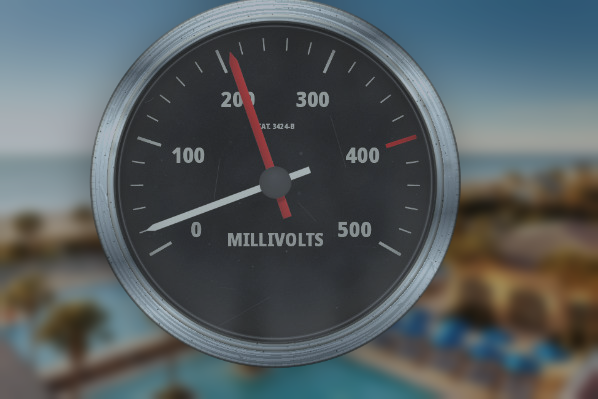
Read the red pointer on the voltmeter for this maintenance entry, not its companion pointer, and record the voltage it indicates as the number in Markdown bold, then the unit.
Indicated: **210** mV
